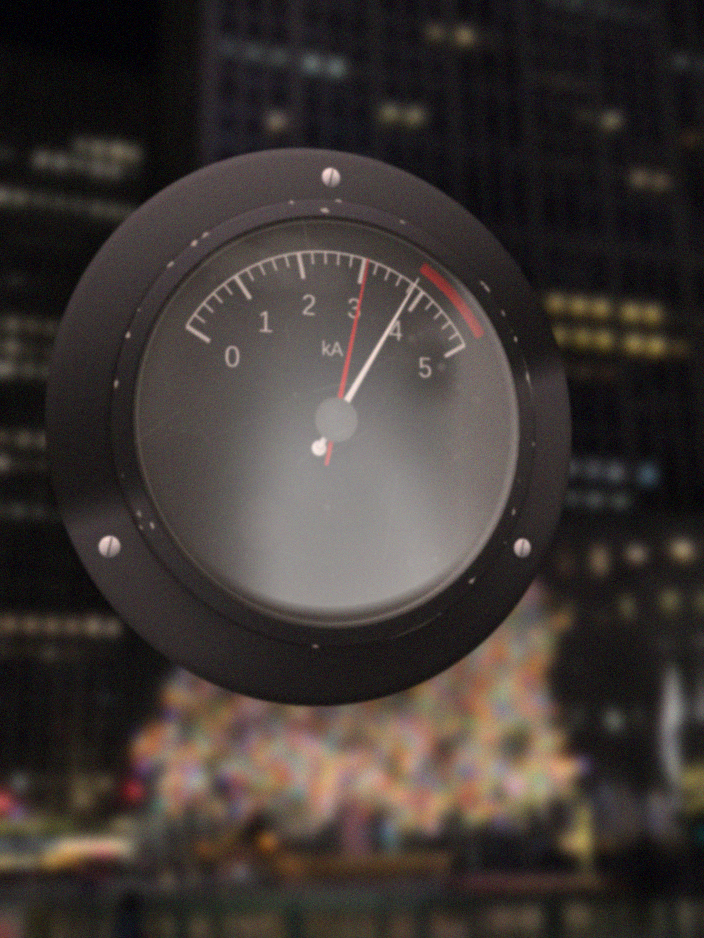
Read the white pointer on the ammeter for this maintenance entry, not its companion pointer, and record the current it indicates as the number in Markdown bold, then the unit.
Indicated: **3.8** kA
